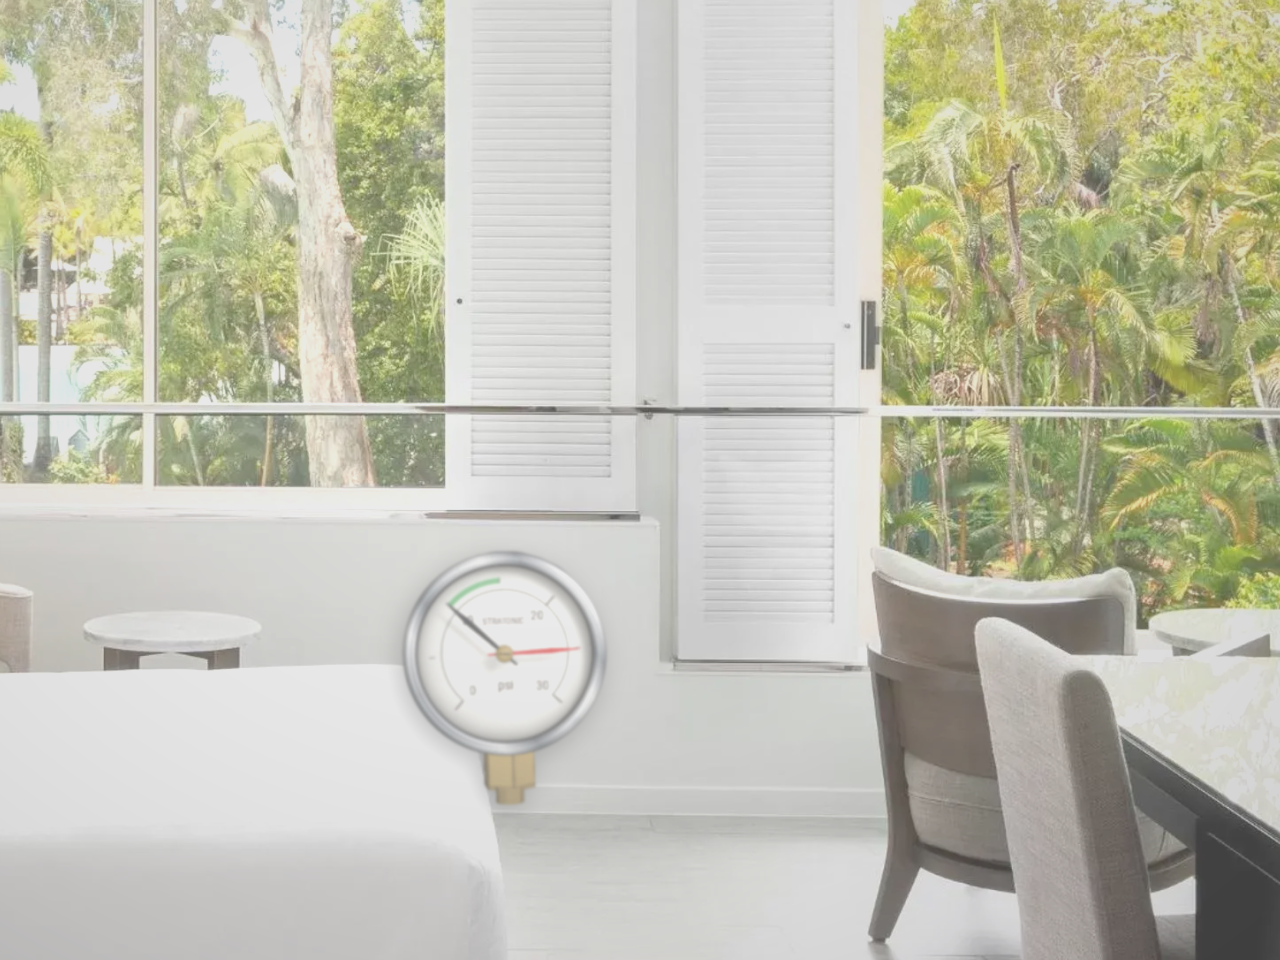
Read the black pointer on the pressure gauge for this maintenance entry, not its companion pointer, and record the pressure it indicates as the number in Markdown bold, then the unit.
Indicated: **10** psi
